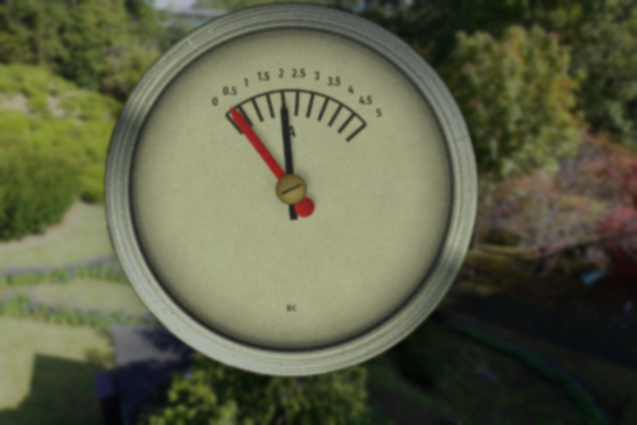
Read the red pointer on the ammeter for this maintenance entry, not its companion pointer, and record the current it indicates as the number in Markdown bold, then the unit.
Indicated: **0.25** A
